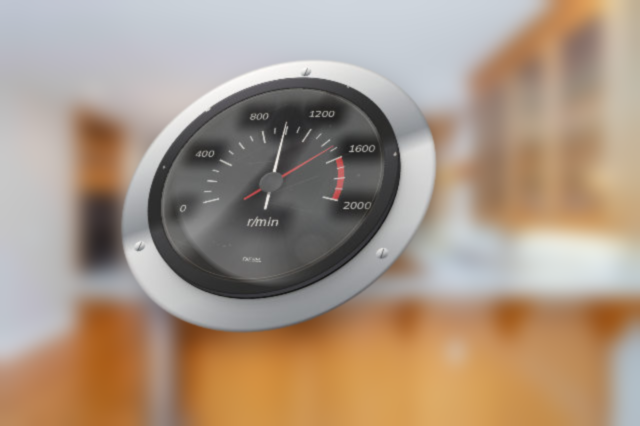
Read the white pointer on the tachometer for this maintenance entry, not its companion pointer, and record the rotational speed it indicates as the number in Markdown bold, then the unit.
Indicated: **1000** rpm
